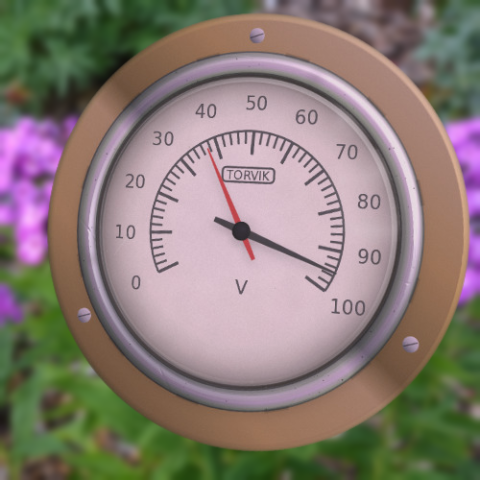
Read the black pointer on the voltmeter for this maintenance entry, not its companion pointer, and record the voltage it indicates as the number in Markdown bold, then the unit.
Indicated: **95** V
